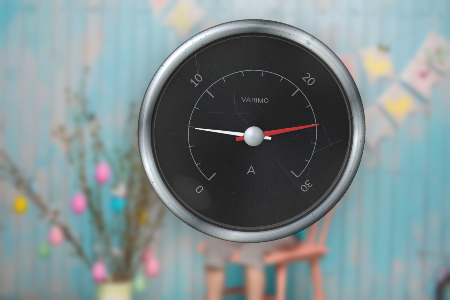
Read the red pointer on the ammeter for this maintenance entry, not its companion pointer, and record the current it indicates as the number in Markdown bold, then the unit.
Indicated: **24** A
